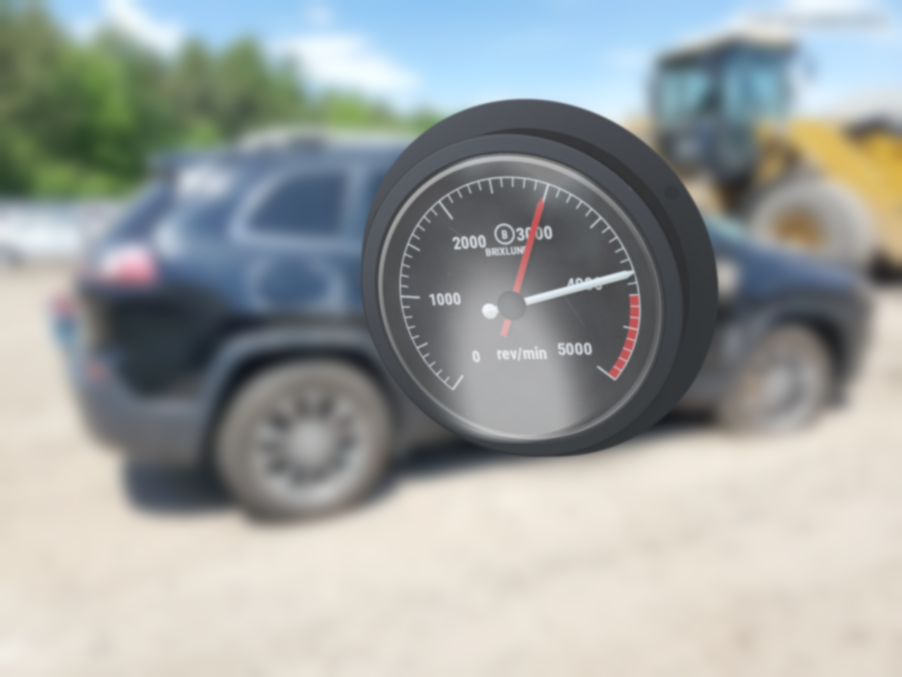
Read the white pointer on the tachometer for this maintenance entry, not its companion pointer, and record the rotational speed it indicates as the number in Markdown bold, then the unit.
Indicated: **4000** rpm
